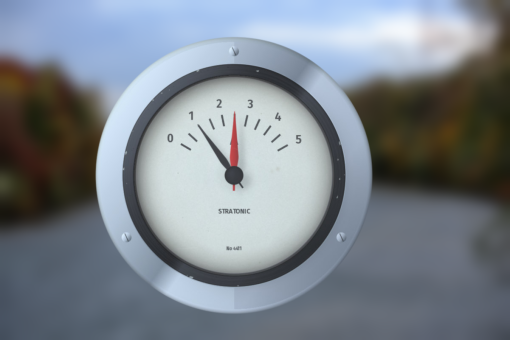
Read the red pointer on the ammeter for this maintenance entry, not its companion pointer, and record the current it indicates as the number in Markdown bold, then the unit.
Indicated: **2.5** A
